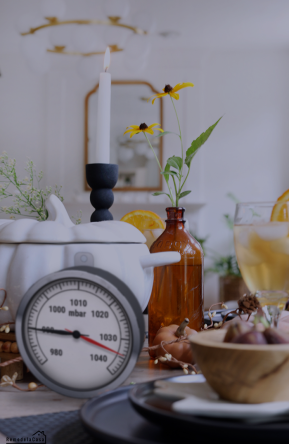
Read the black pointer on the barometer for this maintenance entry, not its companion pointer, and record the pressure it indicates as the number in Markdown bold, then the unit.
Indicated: **990** mbar
